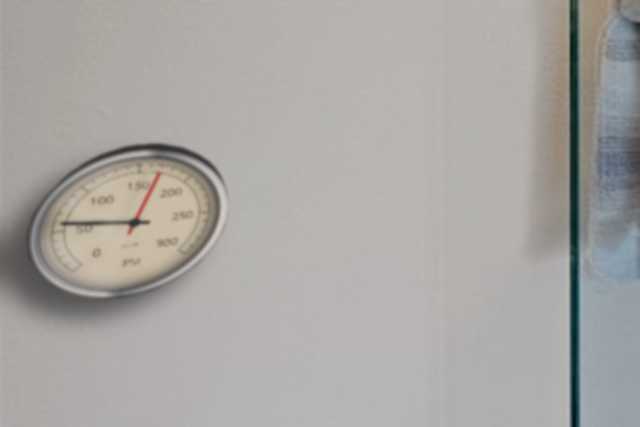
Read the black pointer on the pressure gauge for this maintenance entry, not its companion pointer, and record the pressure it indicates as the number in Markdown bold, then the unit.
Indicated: **60** psi
